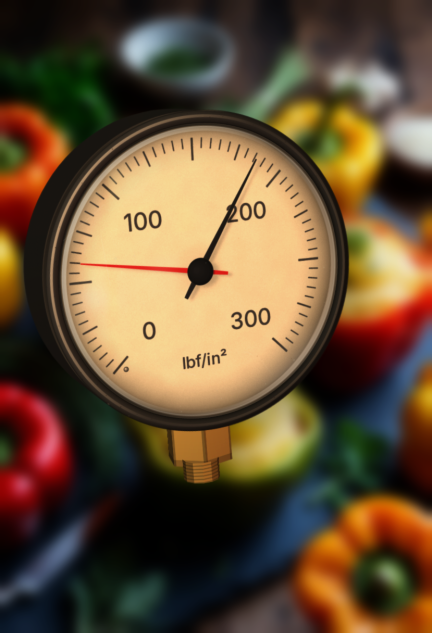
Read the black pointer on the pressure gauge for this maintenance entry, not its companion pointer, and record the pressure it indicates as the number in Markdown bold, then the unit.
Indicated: **185** psi
